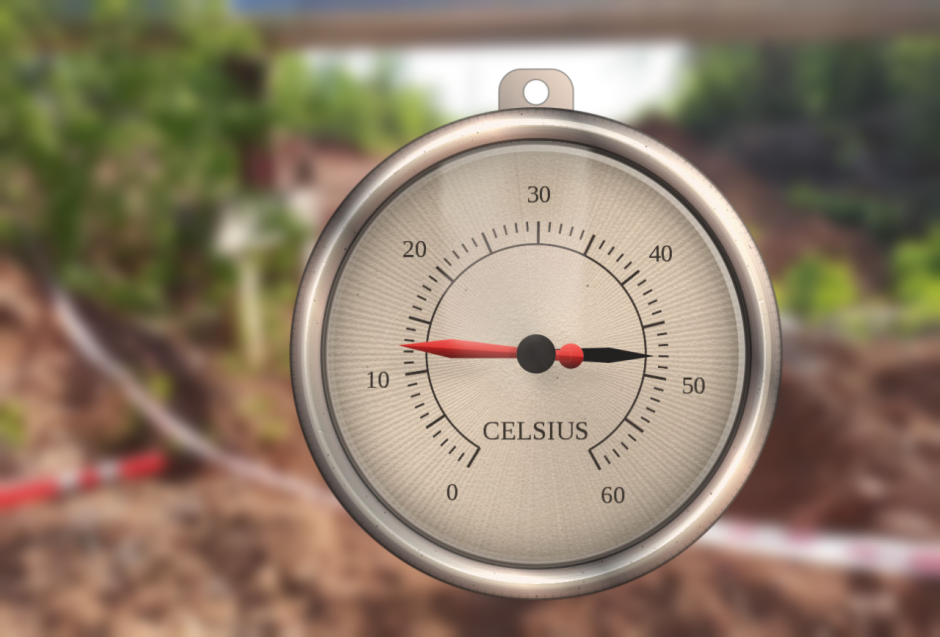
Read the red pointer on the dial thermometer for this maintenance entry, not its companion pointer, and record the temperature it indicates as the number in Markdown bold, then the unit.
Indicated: **12.5** °C
